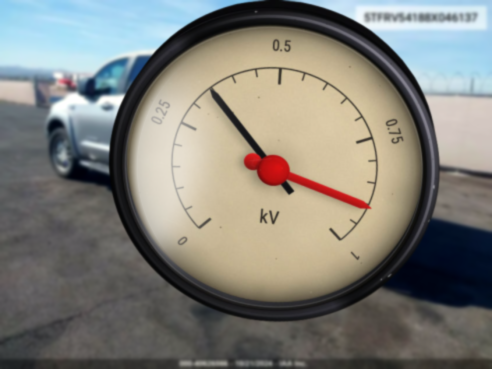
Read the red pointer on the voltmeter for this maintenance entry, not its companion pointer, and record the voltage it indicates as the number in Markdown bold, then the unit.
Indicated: **0.9** kV
